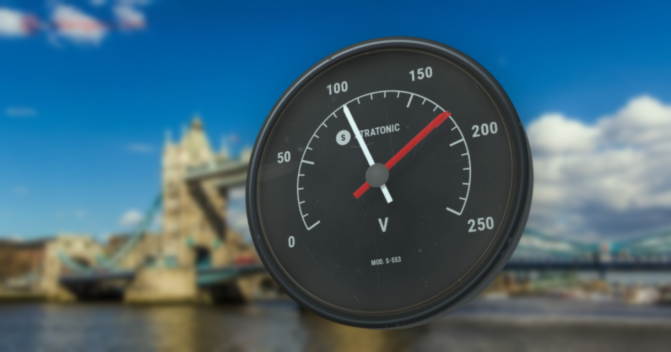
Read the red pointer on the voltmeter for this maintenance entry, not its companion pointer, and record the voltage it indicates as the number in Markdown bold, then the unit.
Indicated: **180** V
